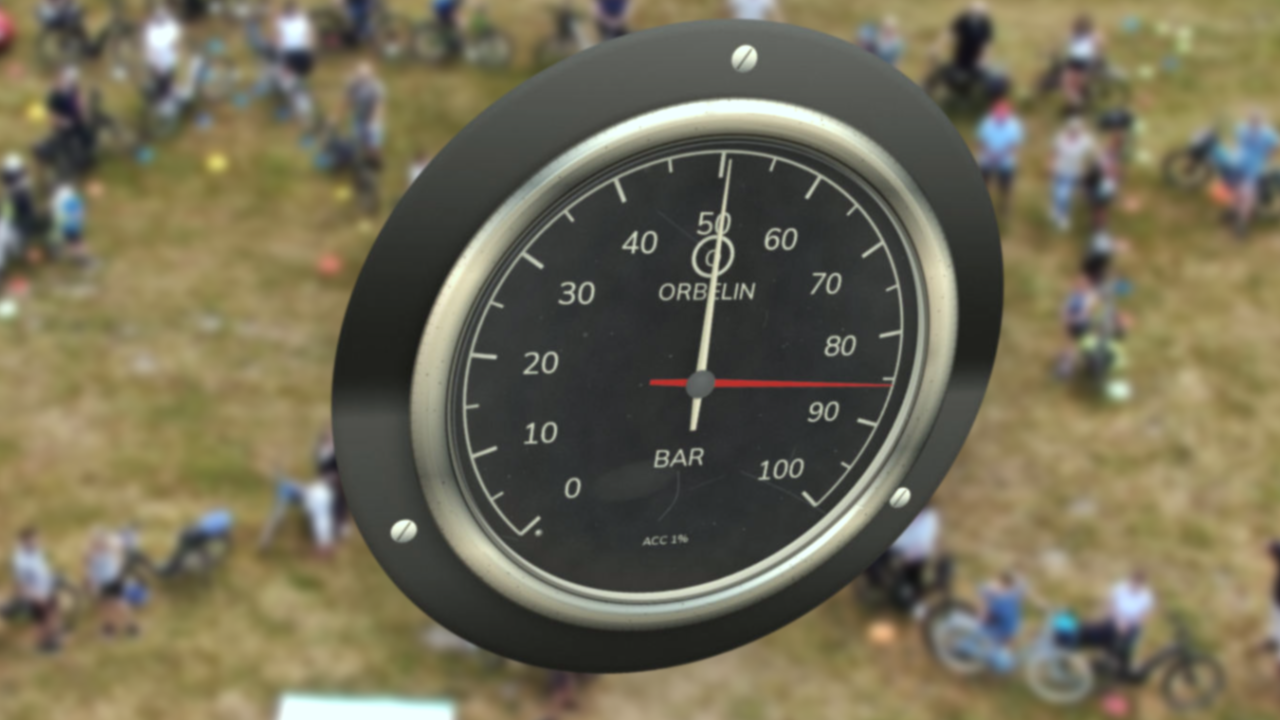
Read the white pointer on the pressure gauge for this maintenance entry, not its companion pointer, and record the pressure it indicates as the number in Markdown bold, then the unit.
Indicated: **50** bar
